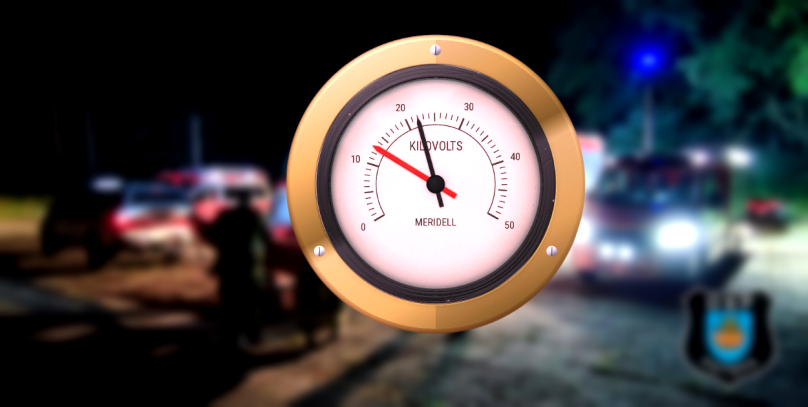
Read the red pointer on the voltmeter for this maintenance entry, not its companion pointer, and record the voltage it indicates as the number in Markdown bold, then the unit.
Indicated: **13** kV
